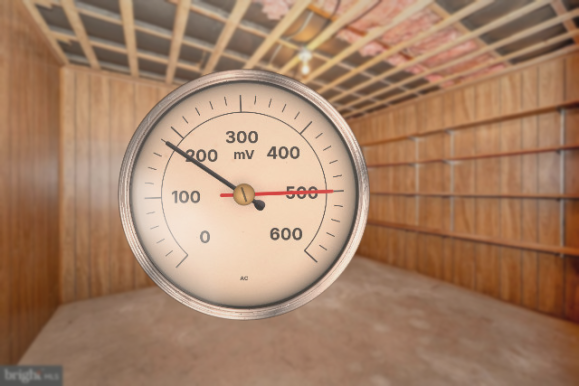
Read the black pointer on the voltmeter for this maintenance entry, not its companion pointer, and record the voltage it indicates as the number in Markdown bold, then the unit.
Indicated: **180** mV
